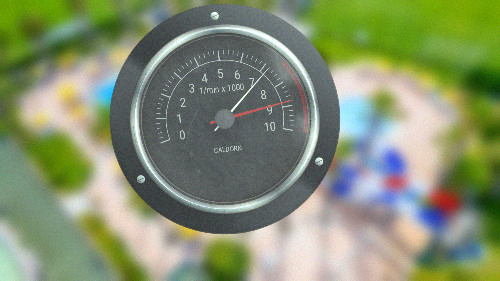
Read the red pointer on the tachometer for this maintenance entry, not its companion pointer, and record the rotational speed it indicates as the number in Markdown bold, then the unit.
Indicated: **8800** rpm
